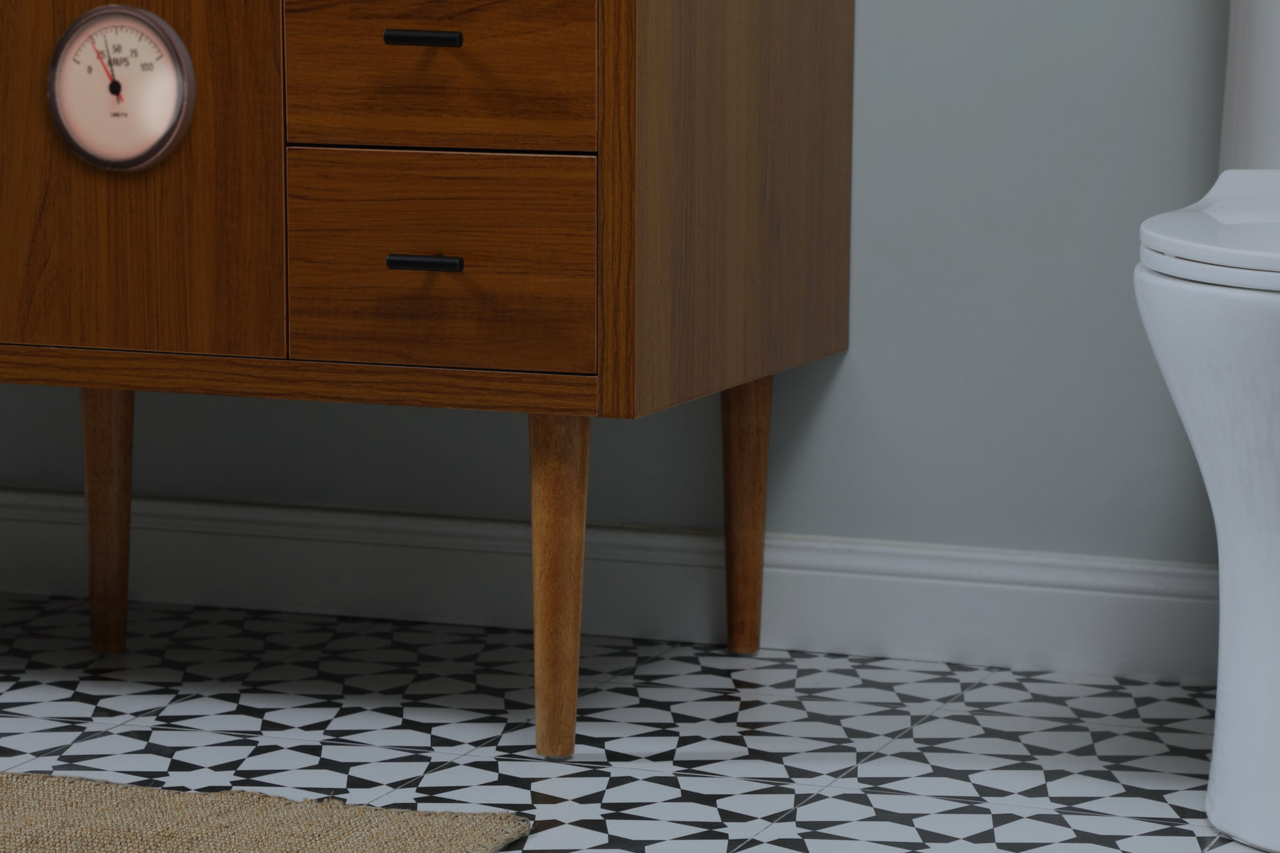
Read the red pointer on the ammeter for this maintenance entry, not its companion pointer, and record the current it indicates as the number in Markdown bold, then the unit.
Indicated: **25** A
